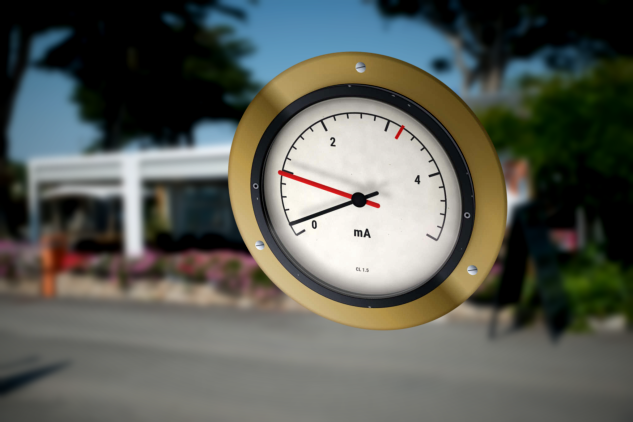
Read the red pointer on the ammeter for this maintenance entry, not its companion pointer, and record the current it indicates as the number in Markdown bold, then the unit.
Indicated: **1** mA
